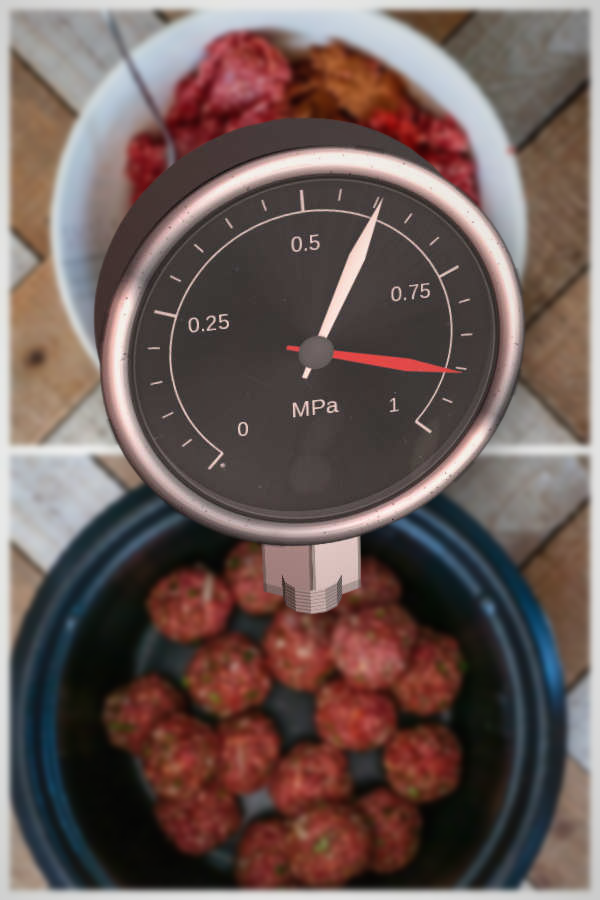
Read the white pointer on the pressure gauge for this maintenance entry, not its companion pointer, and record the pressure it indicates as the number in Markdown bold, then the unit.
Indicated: **0.6** MPa
